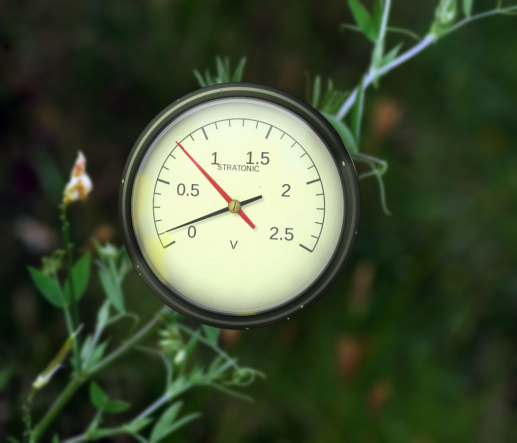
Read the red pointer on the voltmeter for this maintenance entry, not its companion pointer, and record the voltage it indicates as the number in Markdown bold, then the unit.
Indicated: **0.8** V
